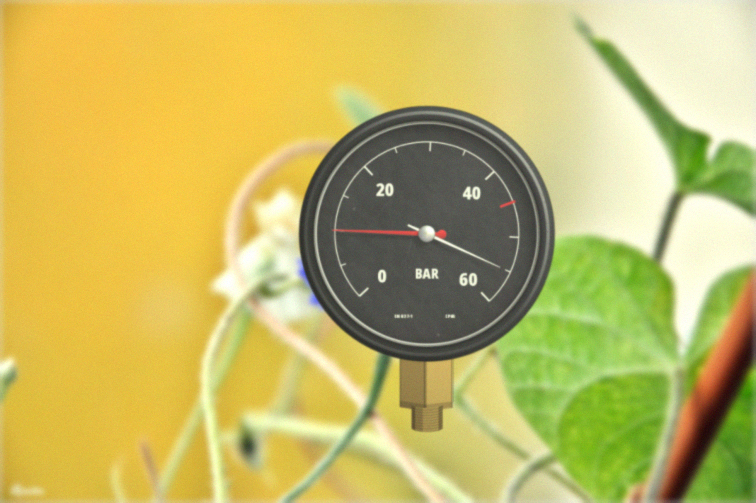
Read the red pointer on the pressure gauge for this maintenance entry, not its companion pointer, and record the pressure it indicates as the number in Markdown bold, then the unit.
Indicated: **10** bar
